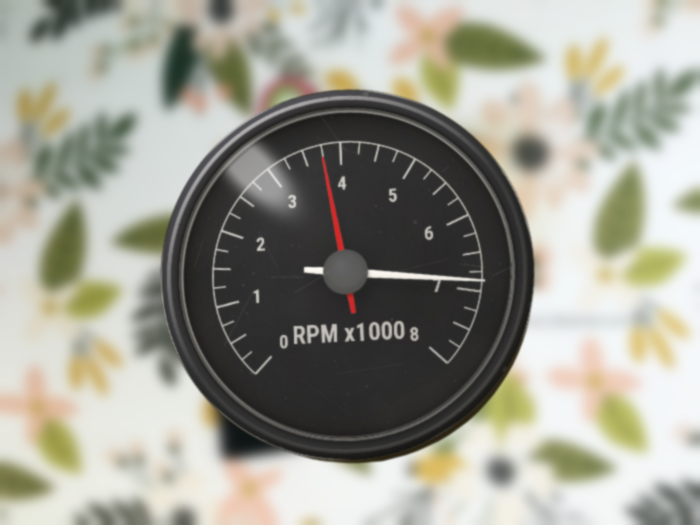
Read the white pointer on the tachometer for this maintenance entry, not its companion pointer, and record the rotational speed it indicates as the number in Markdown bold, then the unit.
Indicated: **6875** rpm
